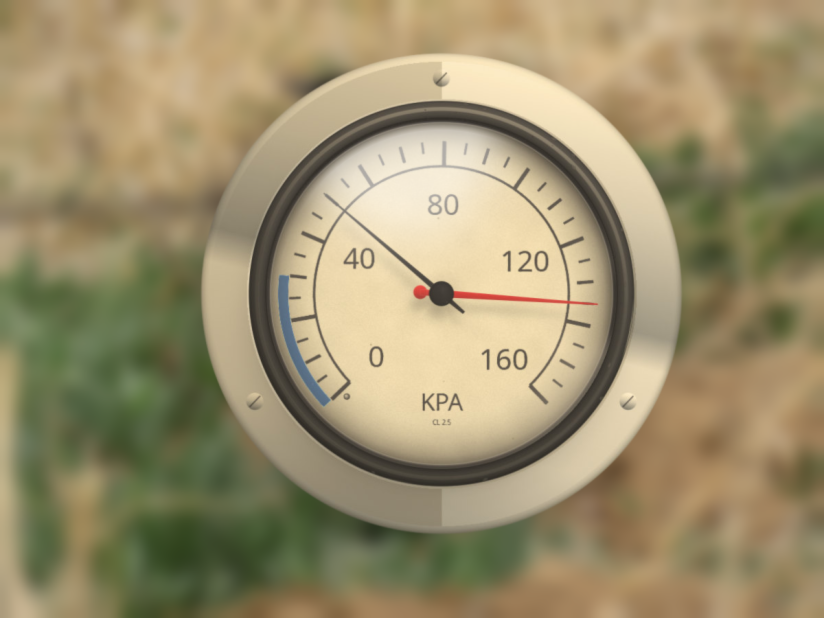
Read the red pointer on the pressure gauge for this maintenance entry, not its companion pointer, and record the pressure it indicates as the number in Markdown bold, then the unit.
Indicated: **135** kPa
